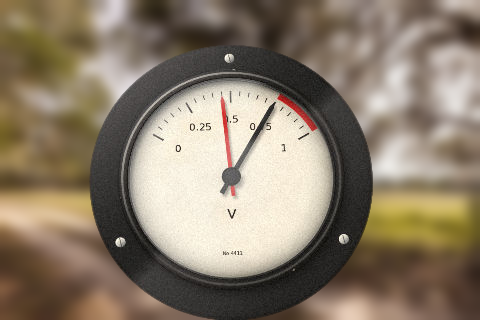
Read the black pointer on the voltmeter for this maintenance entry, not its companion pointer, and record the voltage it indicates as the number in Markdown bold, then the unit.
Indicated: **0.75** V
